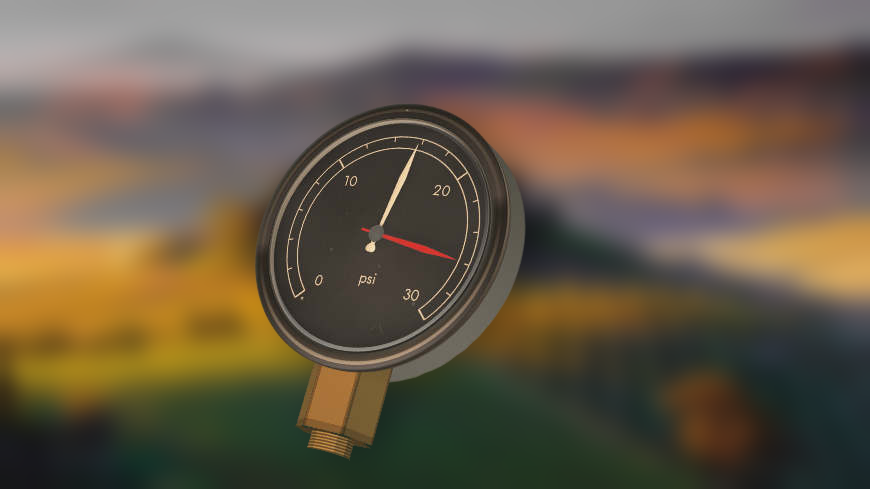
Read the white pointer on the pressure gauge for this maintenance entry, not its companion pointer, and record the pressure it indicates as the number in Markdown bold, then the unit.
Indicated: **16** psi
